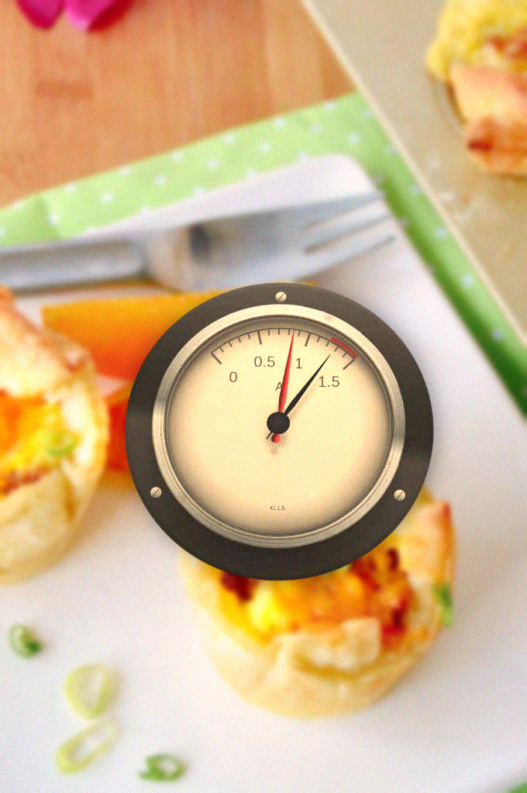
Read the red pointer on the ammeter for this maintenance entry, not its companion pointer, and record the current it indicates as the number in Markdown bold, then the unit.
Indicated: **0.85** A
